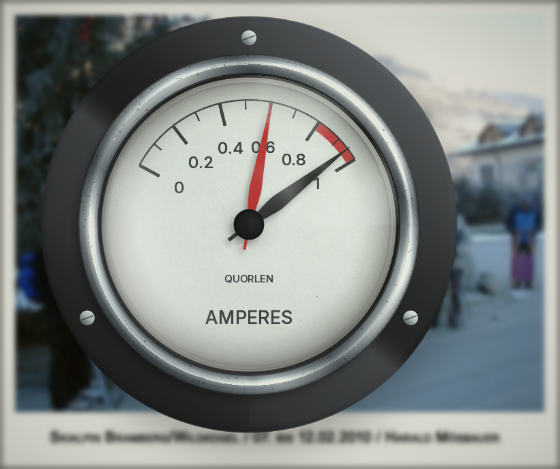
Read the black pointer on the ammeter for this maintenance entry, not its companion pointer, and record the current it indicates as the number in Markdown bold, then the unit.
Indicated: **0.95** A
